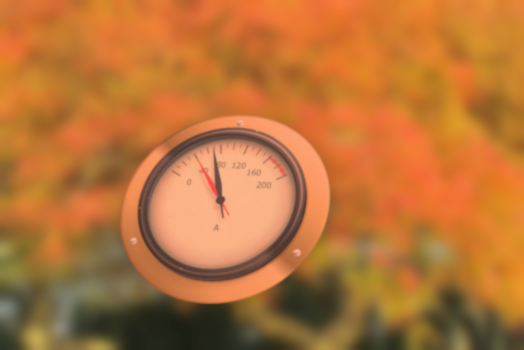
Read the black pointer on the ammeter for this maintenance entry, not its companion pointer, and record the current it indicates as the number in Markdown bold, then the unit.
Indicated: **70** A
